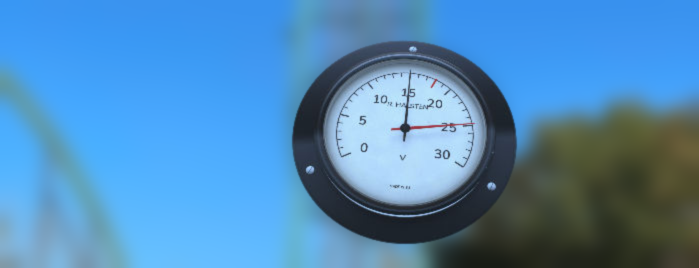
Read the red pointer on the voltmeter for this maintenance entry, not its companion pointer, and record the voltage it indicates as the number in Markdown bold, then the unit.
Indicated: **25** V
